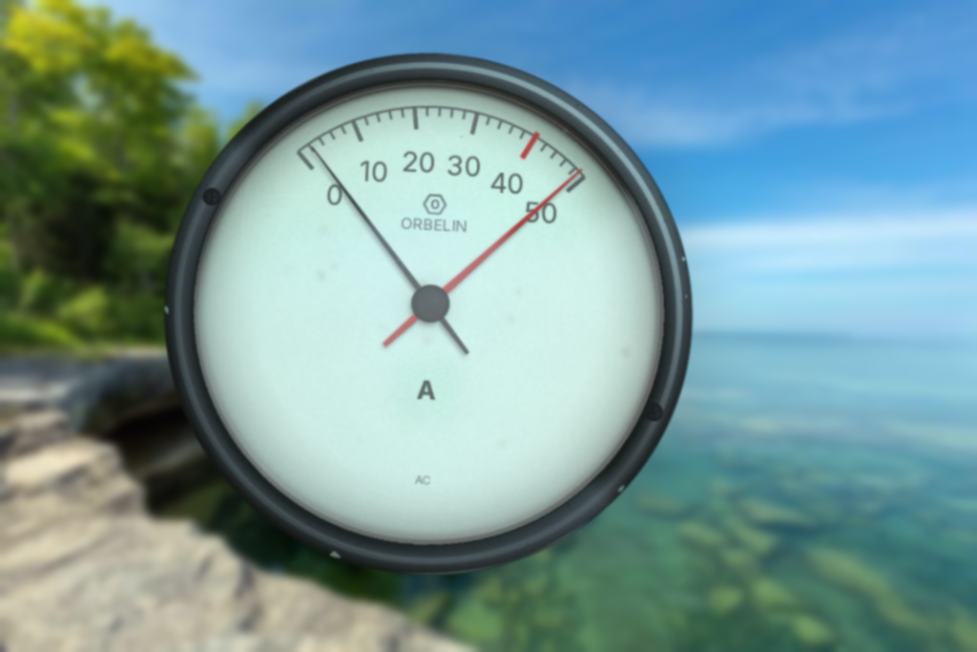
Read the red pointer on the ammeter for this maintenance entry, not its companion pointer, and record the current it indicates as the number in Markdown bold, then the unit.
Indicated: **49** A
